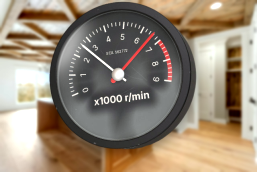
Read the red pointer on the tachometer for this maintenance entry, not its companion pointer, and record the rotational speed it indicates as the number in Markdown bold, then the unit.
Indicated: **6600** rpm
